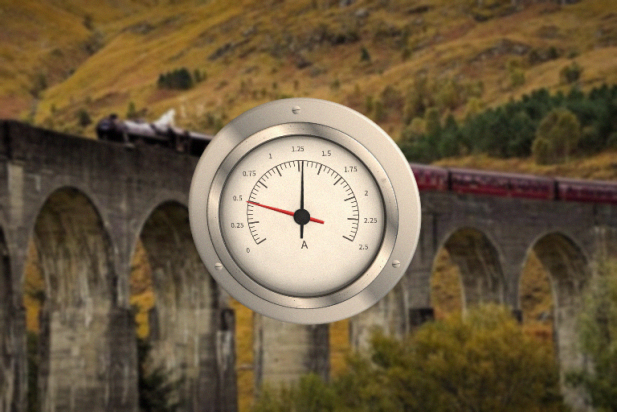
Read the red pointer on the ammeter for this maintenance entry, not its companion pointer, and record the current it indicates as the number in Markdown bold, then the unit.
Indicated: **0.5** A
